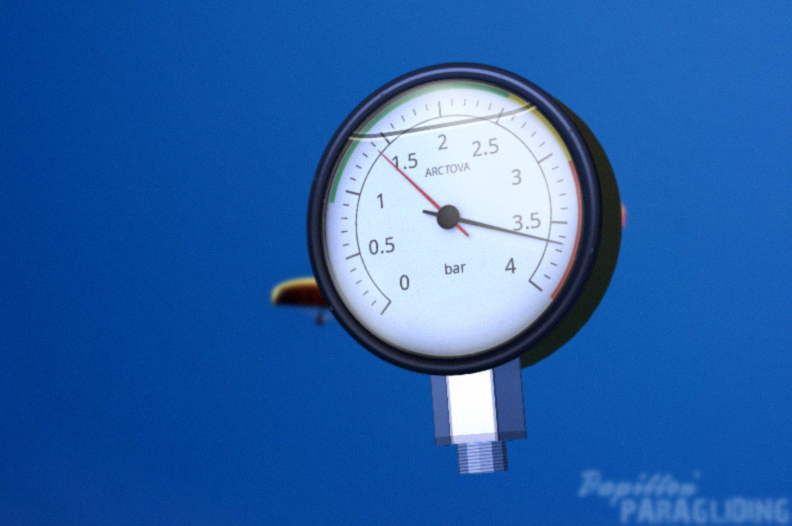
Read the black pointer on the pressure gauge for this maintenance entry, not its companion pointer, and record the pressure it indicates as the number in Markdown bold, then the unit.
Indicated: **3.65** bar
